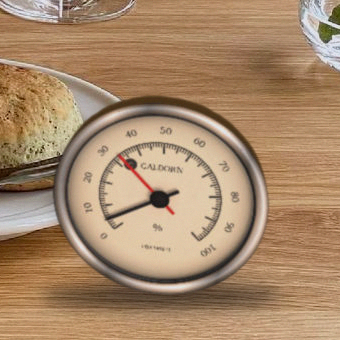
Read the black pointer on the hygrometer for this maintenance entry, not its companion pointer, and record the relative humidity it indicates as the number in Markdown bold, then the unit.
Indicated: **5** %
